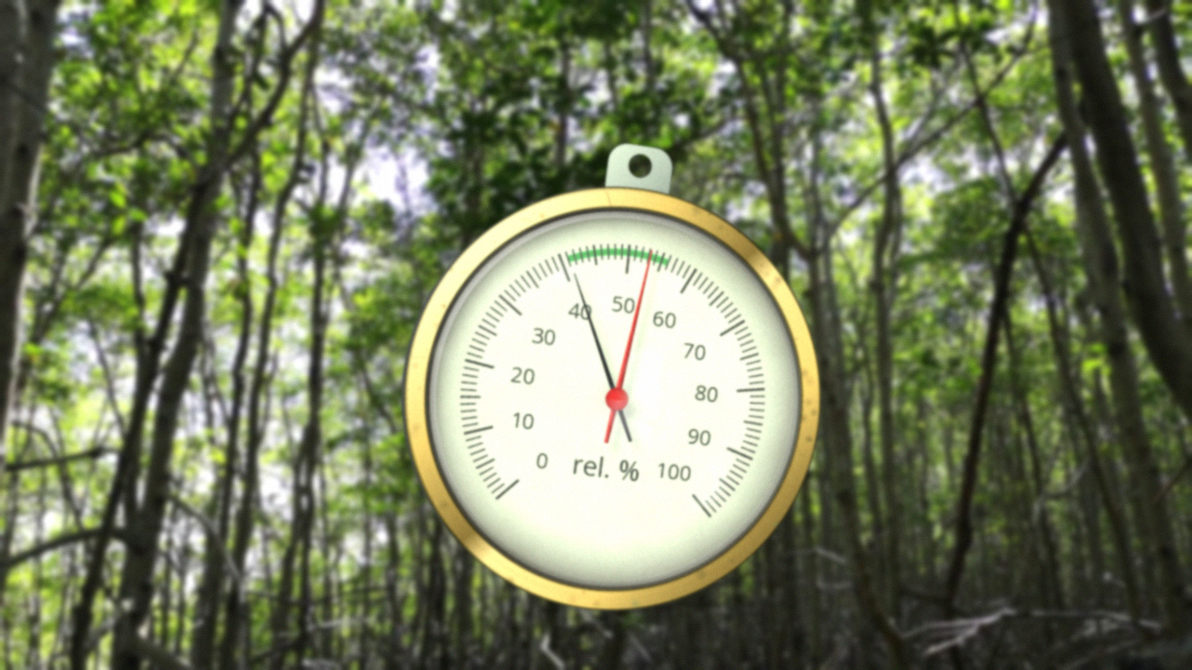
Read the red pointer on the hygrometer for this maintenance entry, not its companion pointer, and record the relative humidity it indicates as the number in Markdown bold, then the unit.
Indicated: **53** %
